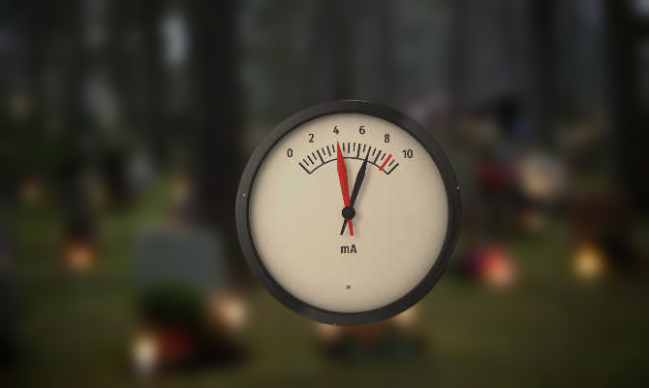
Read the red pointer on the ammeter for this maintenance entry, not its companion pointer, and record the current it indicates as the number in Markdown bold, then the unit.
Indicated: **4** mA
